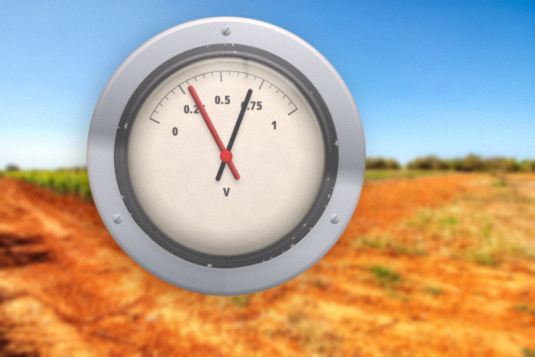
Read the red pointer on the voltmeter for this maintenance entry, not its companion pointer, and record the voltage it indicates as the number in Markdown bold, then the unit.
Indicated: **0.3** V
